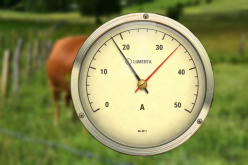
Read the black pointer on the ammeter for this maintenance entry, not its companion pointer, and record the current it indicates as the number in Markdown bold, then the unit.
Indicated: **18** A
